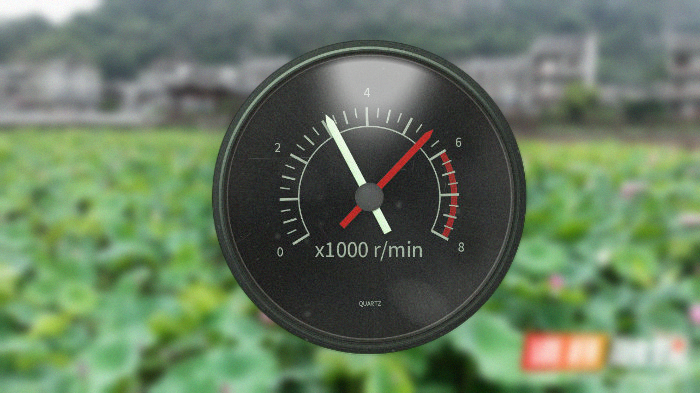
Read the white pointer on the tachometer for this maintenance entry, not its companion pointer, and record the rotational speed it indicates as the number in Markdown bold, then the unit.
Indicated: **3125** rpm
